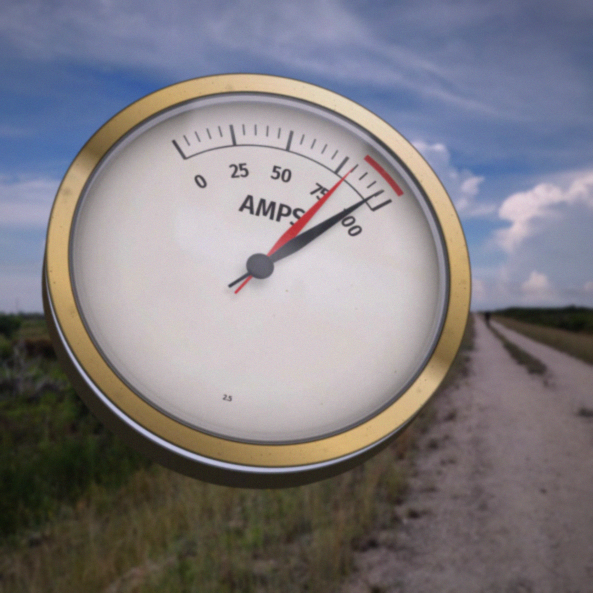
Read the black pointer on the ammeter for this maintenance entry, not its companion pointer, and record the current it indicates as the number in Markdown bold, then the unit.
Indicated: **95** A
